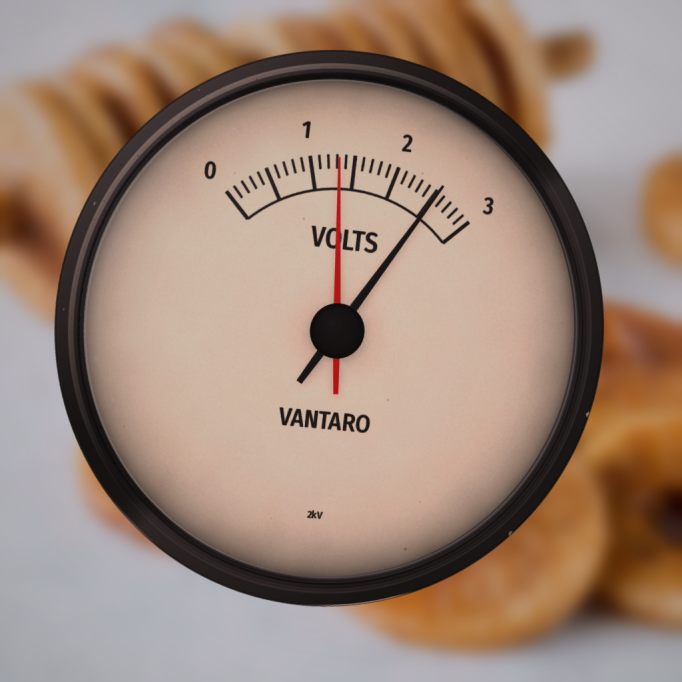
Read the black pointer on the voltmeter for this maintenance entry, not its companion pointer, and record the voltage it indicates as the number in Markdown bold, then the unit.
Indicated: **2.5** V
